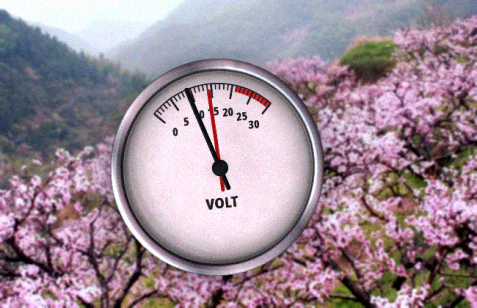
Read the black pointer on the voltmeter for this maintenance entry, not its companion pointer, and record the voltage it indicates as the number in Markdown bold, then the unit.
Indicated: **9** V
